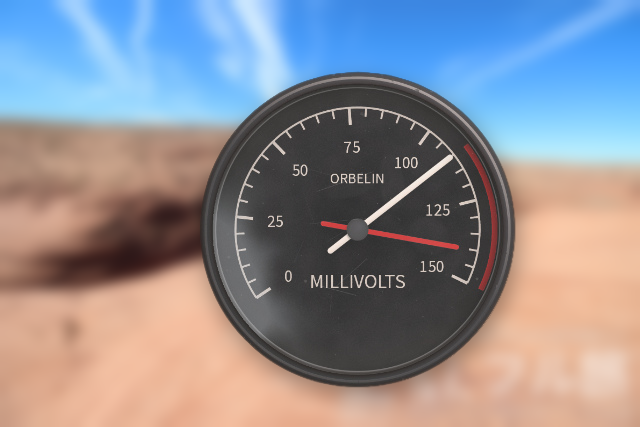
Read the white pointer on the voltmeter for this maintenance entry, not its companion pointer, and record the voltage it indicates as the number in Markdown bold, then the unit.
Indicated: **110** mV
